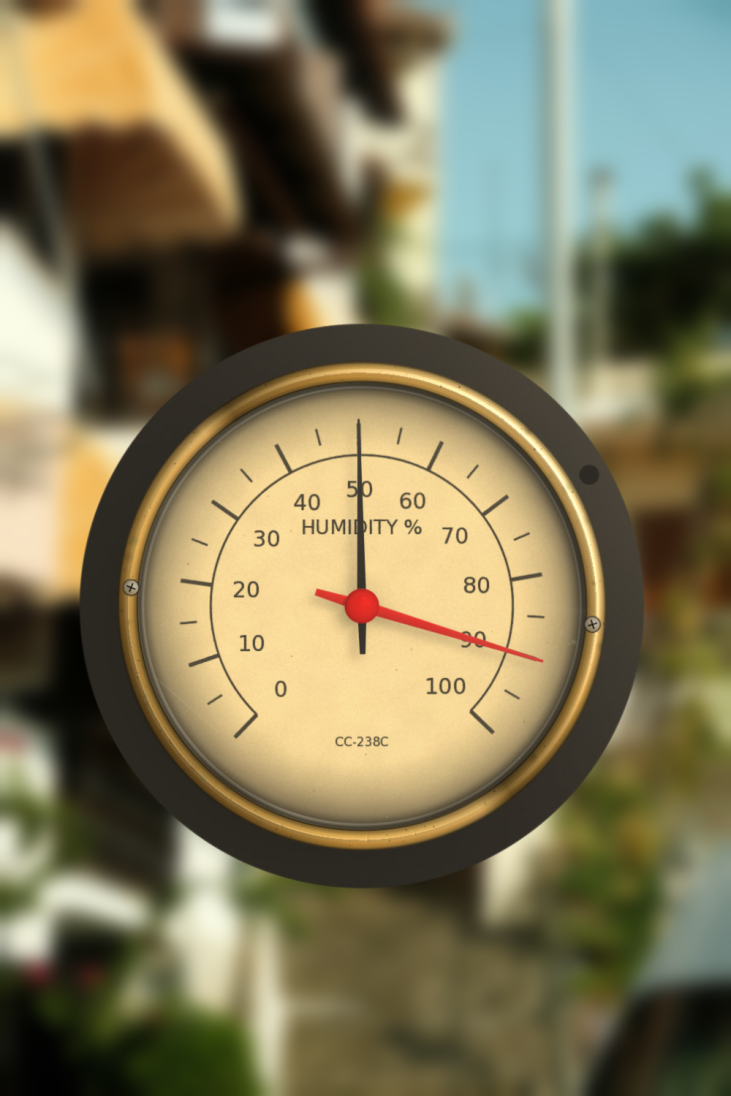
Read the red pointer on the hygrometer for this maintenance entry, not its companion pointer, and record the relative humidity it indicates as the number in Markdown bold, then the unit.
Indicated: **90** %
